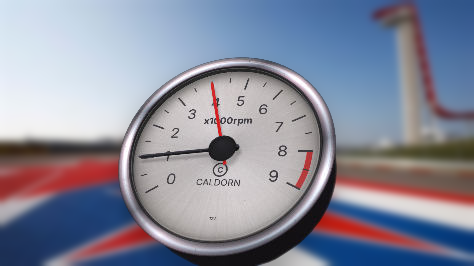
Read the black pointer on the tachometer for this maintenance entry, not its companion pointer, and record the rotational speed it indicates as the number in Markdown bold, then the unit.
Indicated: **1000** rpm
